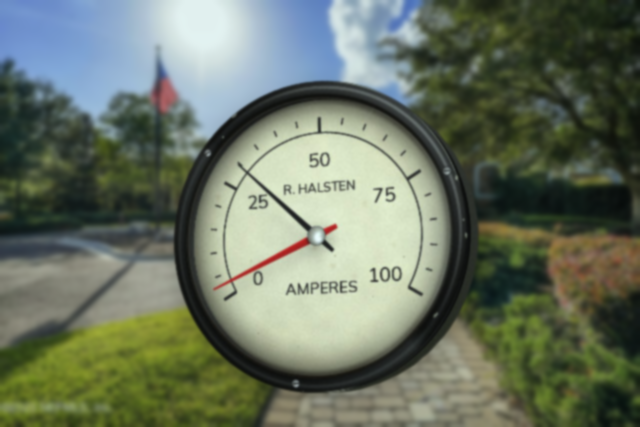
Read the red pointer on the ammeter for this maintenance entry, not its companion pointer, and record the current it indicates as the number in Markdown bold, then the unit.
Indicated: **2.5** A
